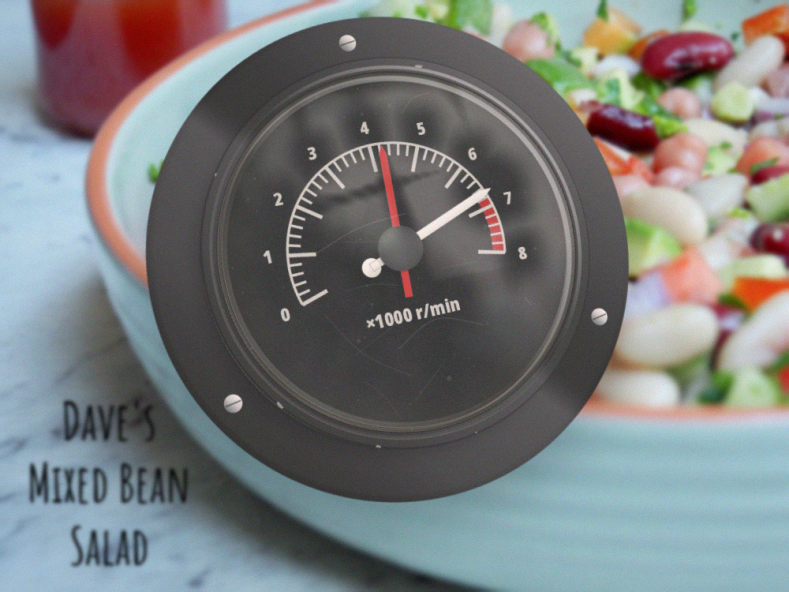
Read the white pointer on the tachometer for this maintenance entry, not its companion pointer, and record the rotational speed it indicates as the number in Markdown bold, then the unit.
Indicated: **6700** rpm
